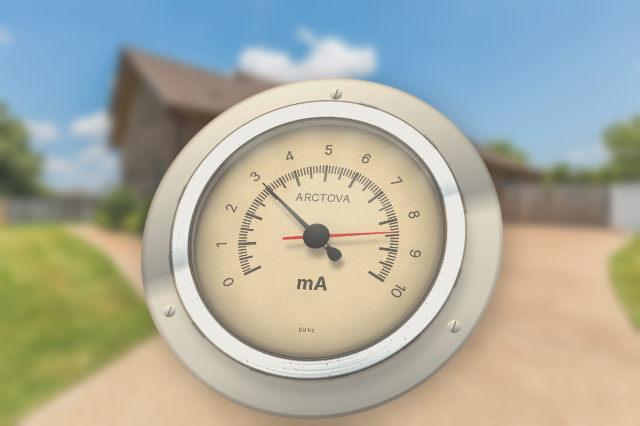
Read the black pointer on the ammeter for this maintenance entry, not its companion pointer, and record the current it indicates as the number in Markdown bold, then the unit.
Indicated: **3** mA
